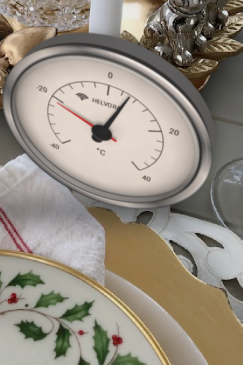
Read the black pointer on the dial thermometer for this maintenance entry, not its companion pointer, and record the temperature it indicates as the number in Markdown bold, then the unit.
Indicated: **6** °C
